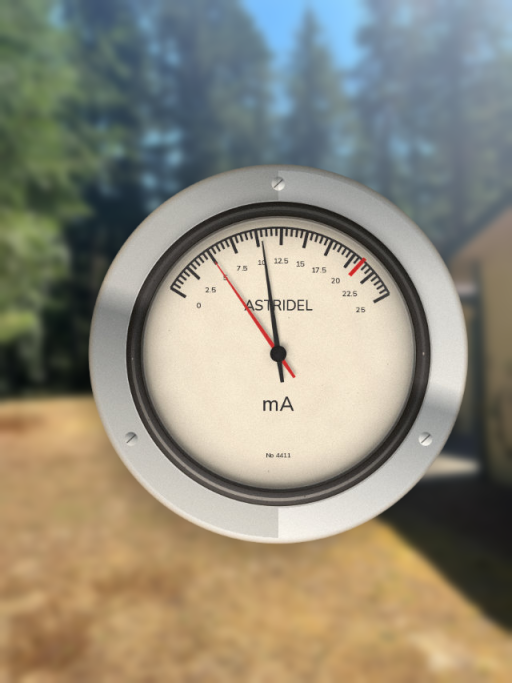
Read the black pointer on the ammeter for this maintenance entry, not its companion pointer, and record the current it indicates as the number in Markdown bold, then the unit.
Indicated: **10.5** mA
